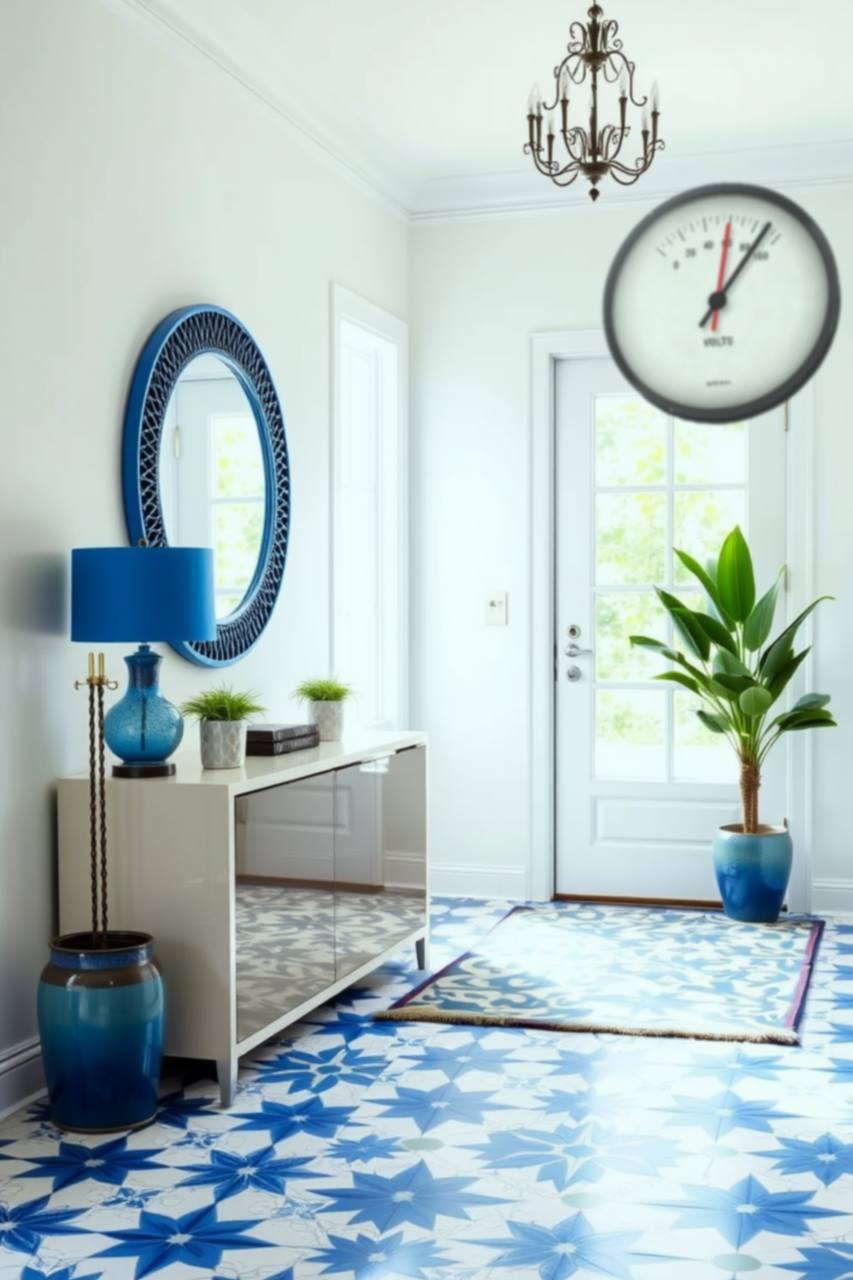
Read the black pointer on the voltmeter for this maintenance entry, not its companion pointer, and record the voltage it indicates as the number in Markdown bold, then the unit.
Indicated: **90** V
